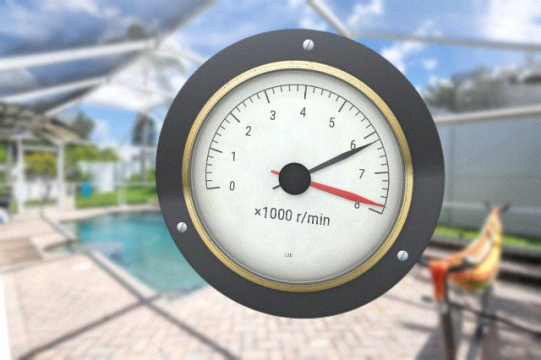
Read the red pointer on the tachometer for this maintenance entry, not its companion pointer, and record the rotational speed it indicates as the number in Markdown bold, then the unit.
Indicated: **7800** rpm
